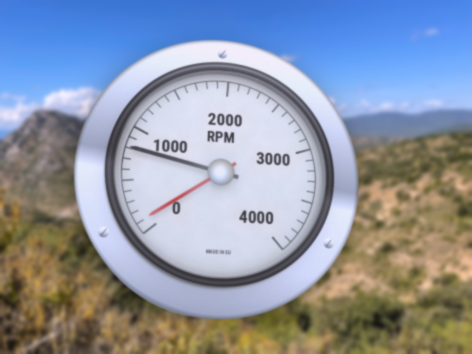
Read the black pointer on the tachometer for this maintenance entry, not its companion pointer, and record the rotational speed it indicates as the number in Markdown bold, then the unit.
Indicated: **800** rpm
